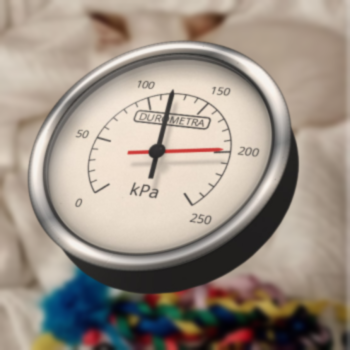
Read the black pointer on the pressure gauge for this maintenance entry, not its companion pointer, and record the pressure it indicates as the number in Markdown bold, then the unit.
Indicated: **120** kPa
